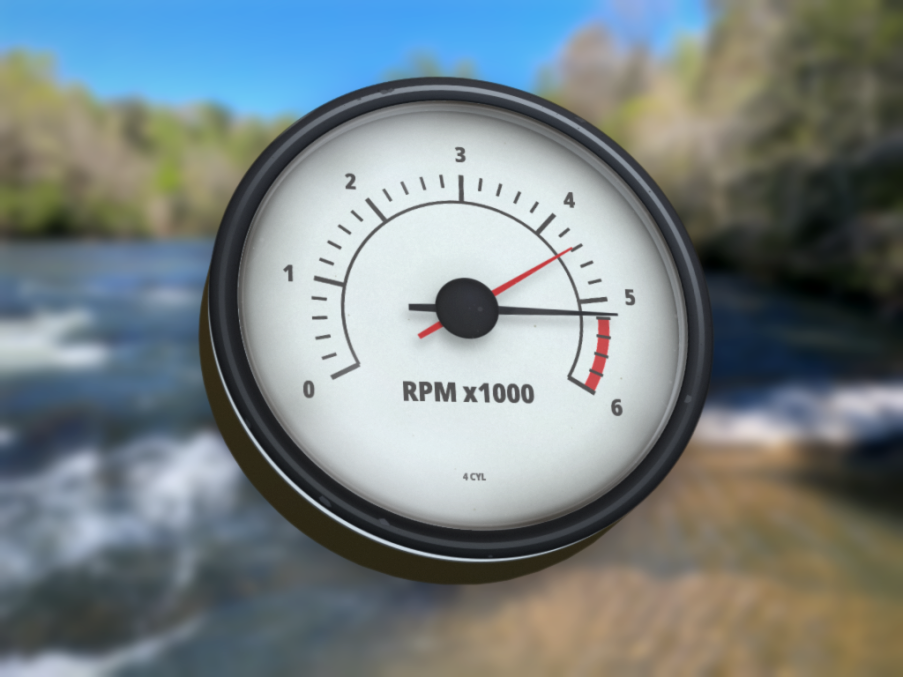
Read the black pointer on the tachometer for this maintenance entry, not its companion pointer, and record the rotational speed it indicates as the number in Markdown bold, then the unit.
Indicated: **5200** rpm
